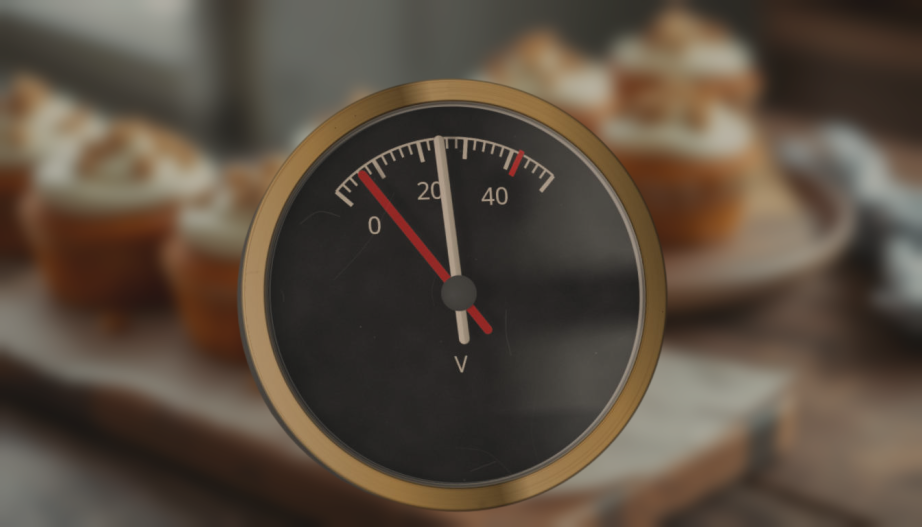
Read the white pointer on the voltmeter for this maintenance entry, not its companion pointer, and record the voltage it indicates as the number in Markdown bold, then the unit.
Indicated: **24** V
